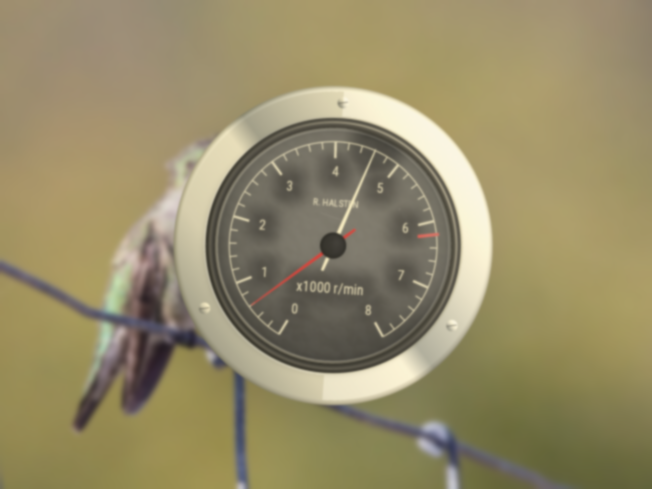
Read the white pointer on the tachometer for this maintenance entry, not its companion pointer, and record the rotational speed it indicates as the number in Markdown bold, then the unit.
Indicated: **4600** rpm
